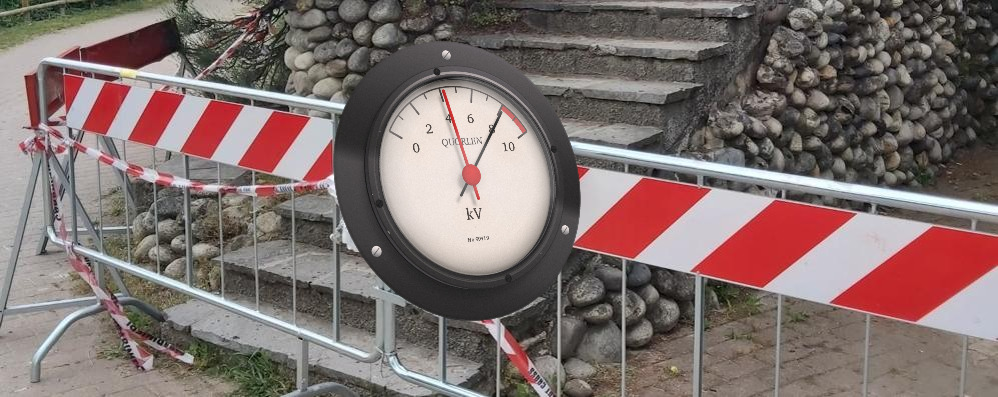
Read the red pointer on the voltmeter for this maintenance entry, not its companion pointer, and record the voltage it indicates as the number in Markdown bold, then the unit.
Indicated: **4** kV
